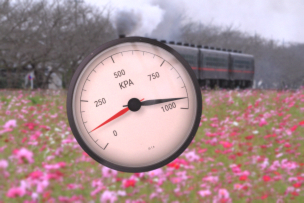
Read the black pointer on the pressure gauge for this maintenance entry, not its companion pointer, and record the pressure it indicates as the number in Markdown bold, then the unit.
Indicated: **950** kPa
